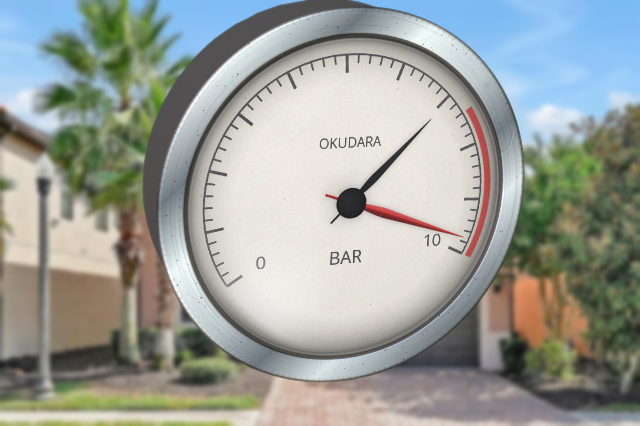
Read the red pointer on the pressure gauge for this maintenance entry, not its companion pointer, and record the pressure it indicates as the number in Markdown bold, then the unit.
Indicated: **9.7** bar
